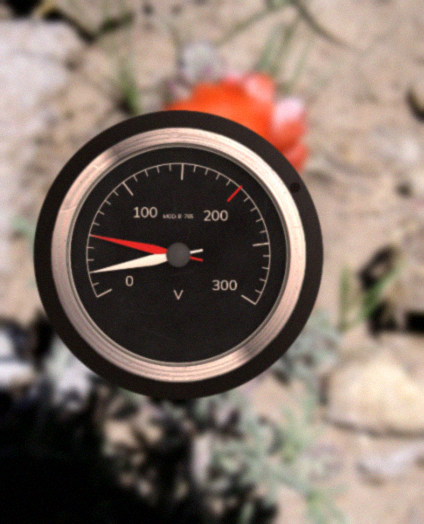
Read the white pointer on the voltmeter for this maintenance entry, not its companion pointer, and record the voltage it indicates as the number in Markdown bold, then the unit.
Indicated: **20** V
